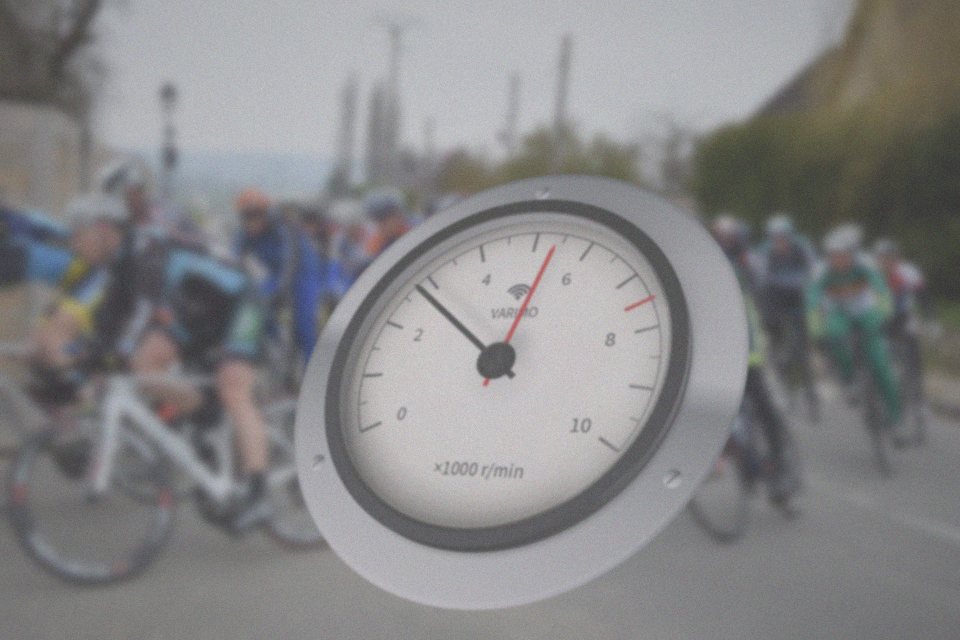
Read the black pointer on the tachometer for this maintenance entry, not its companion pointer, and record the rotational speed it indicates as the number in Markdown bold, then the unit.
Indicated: **2750** rpm
